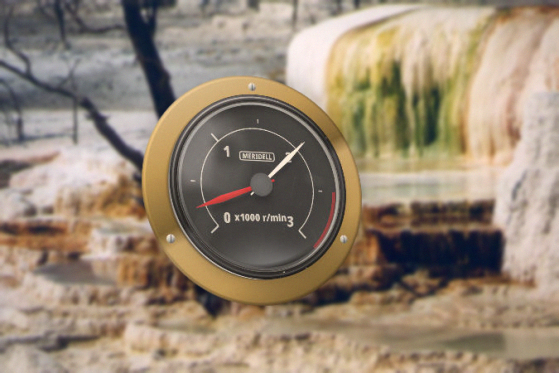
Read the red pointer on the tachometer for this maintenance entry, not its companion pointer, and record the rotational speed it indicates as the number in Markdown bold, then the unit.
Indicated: **250** rpm
